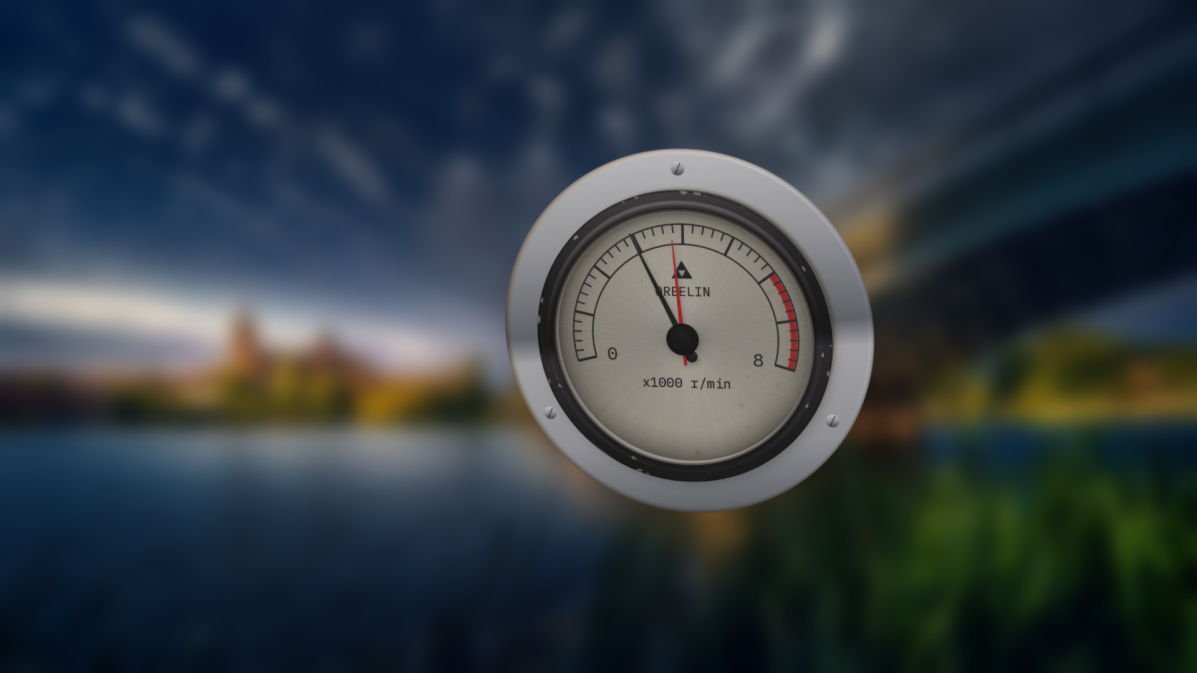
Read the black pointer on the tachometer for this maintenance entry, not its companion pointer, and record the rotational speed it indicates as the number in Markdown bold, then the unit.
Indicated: **3000** rpm
